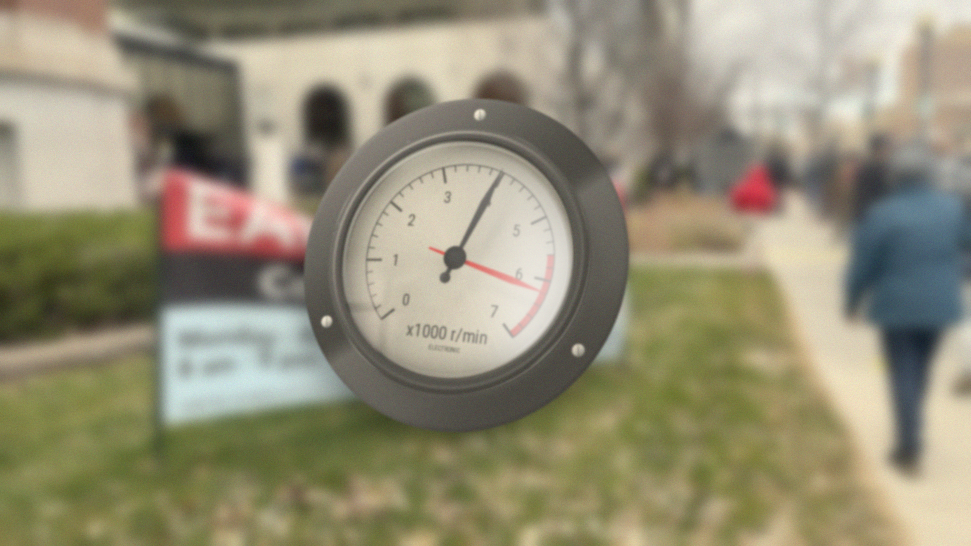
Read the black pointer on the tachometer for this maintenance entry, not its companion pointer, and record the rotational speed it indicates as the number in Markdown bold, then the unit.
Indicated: **4000** rpm
